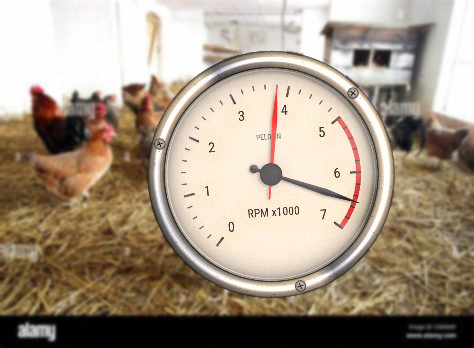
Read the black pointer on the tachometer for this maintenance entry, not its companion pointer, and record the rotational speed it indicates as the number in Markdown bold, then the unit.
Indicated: **6500** rpm
